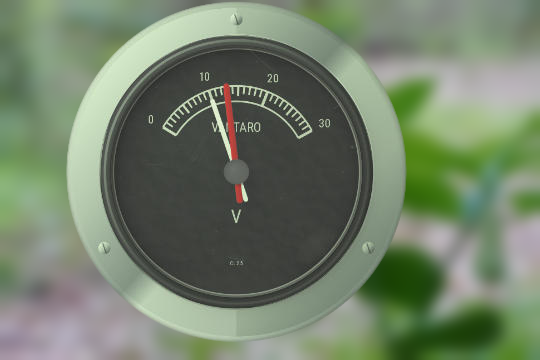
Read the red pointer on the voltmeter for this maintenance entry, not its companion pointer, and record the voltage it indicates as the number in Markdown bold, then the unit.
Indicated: **13** V
